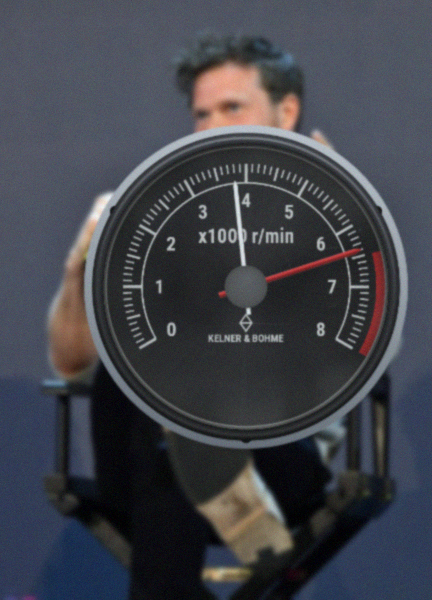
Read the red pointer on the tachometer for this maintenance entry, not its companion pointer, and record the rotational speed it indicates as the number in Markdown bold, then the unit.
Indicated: **6400** rpm
